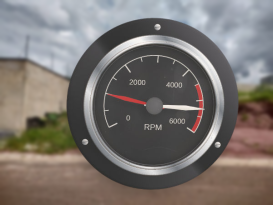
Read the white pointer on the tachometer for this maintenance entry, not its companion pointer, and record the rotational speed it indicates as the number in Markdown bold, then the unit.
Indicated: **5250** rpm
